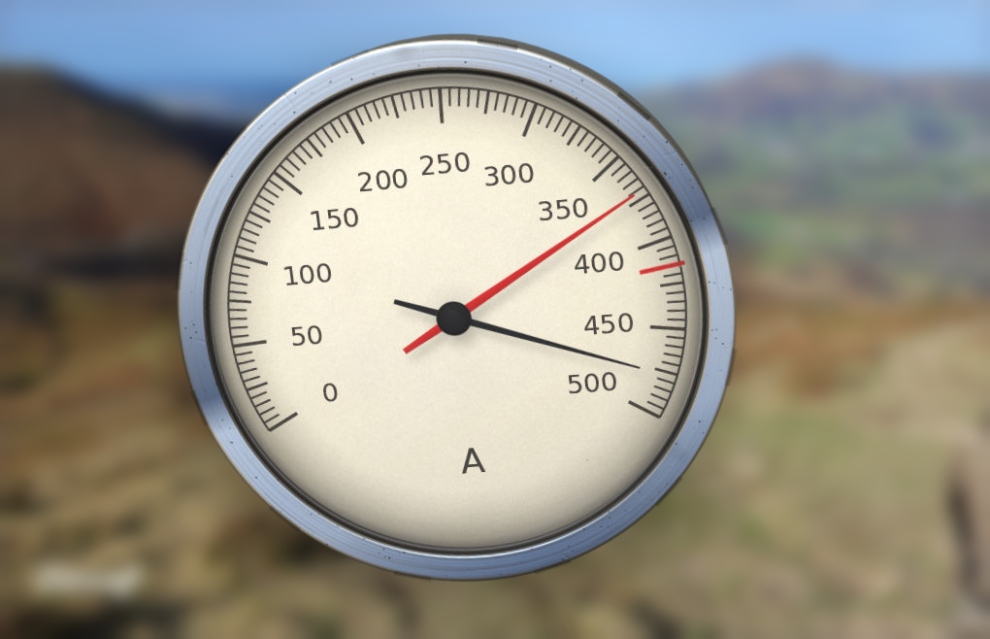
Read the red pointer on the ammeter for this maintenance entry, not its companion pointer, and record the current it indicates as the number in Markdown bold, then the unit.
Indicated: **370** A
